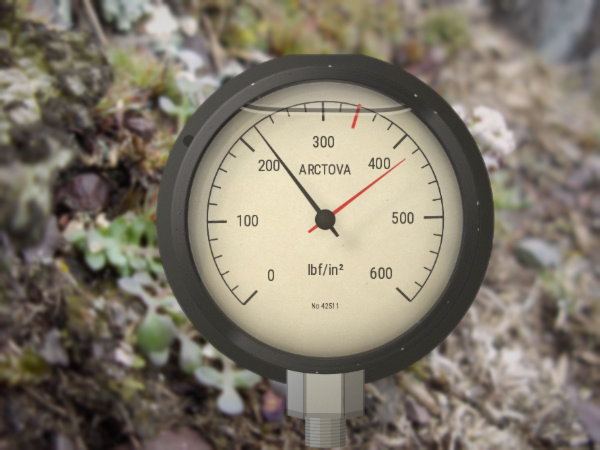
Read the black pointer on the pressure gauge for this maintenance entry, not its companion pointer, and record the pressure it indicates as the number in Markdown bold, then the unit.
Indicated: **220** psi
